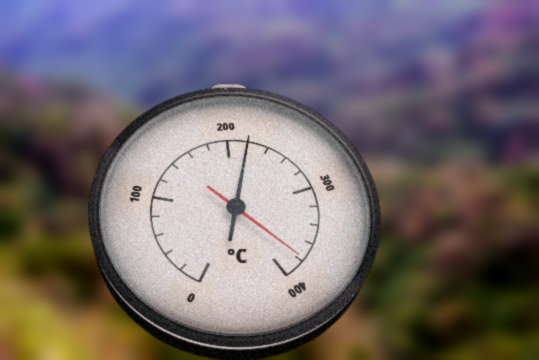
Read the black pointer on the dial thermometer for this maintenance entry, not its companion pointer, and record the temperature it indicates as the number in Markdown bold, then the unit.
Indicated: **220** °C
